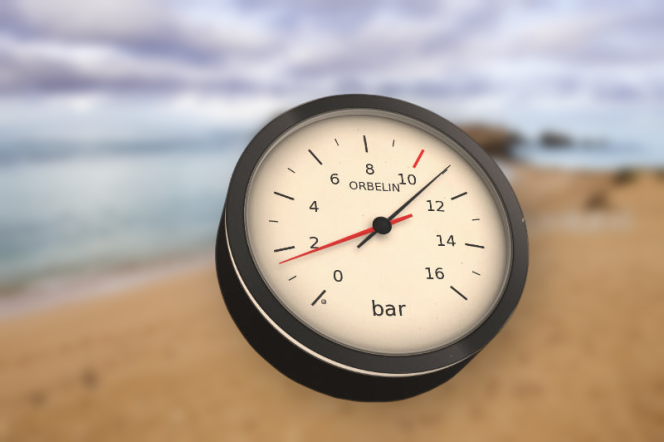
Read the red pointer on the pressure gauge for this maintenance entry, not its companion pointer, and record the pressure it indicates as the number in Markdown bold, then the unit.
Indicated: **1.5** bar
